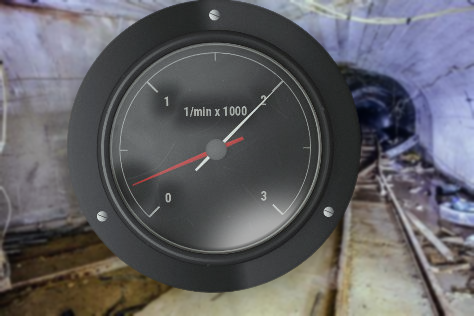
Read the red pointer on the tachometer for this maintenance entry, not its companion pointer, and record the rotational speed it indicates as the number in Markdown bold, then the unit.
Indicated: **250** rpm
